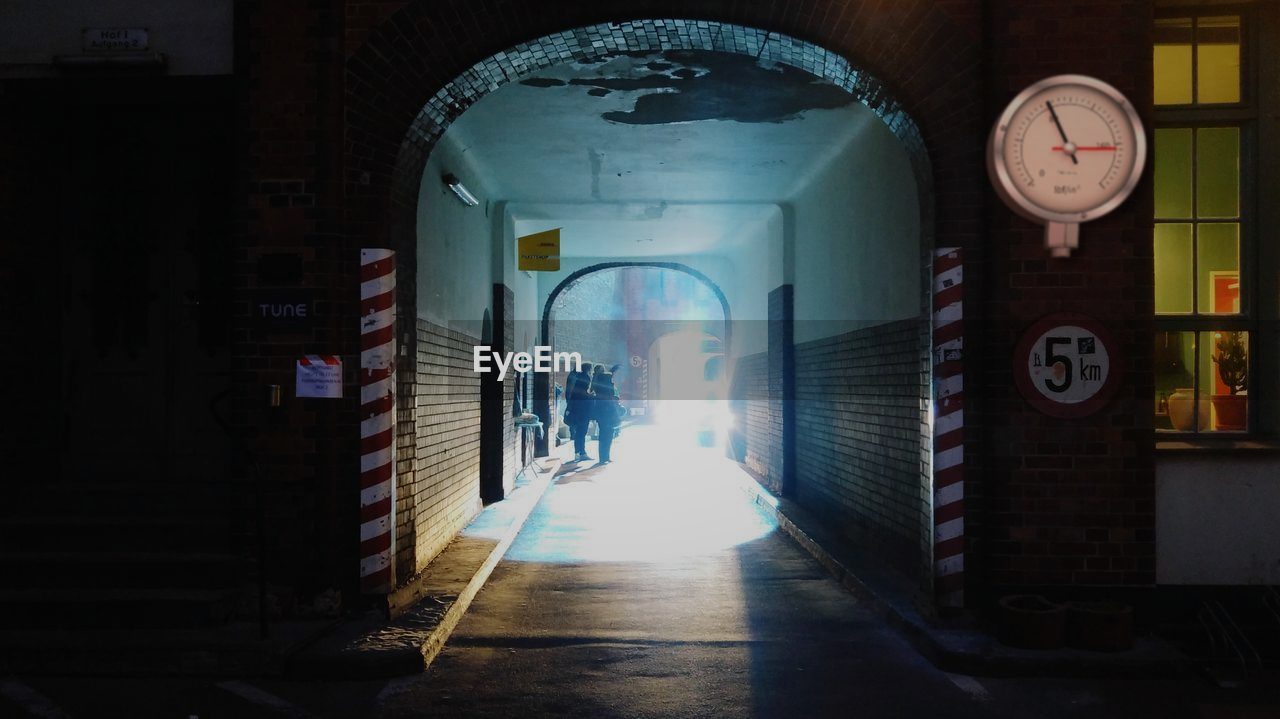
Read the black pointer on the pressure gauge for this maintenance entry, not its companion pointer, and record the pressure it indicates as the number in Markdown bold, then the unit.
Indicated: **80** psi
